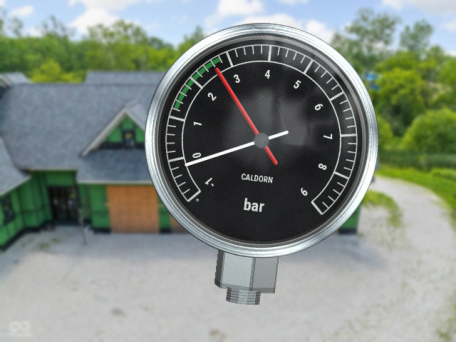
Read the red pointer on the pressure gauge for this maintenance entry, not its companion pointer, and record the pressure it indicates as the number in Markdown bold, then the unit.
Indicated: **2.6** bar
